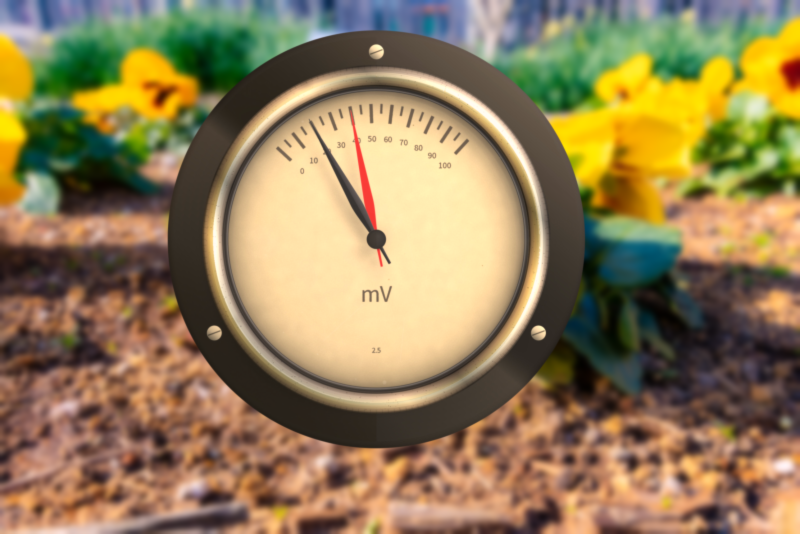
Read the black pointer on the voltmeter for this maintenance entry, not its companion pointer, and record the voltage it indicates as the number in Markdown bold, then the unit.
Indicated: **20** mV
